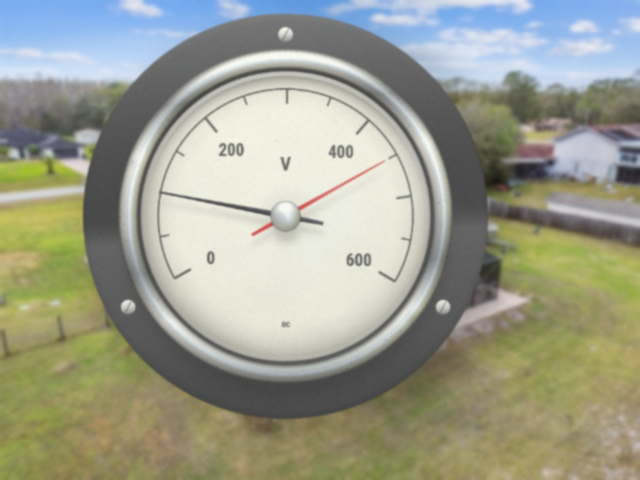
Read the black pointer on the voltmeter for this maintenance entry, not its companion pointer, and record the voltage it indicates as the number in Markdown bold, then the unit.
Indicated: **100** V
